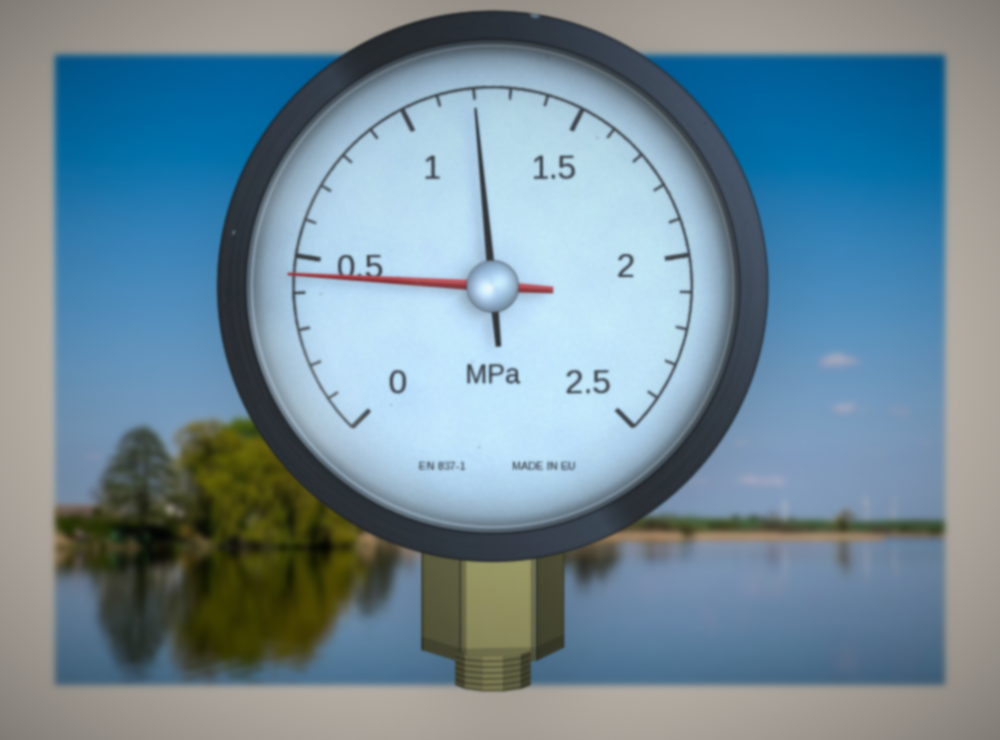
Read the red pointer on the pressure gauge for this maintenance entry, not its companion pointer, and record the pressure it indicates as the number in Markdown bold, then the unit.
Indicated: **0.45** MPa
